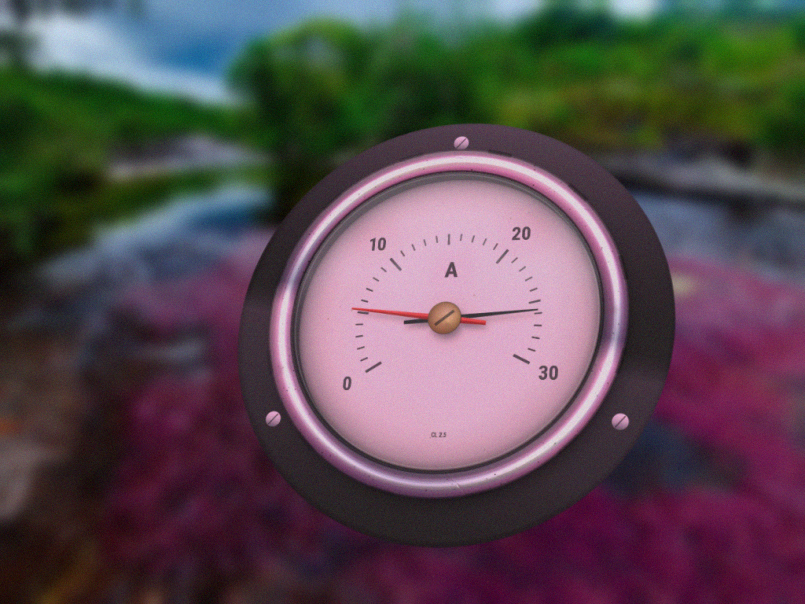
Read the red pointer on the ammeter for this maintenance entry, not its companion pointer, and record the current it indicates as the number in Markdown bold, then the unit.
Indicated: **5** A
